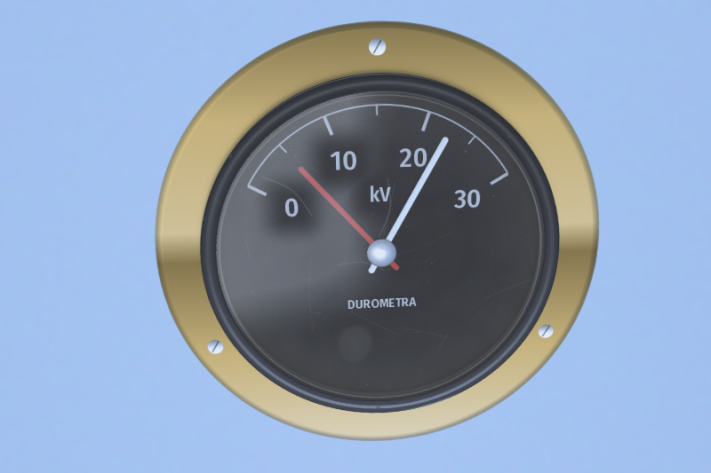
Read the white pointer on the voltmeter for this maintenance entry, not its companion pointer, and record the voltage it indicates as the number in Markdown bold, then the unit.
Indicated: **22.5** kV
